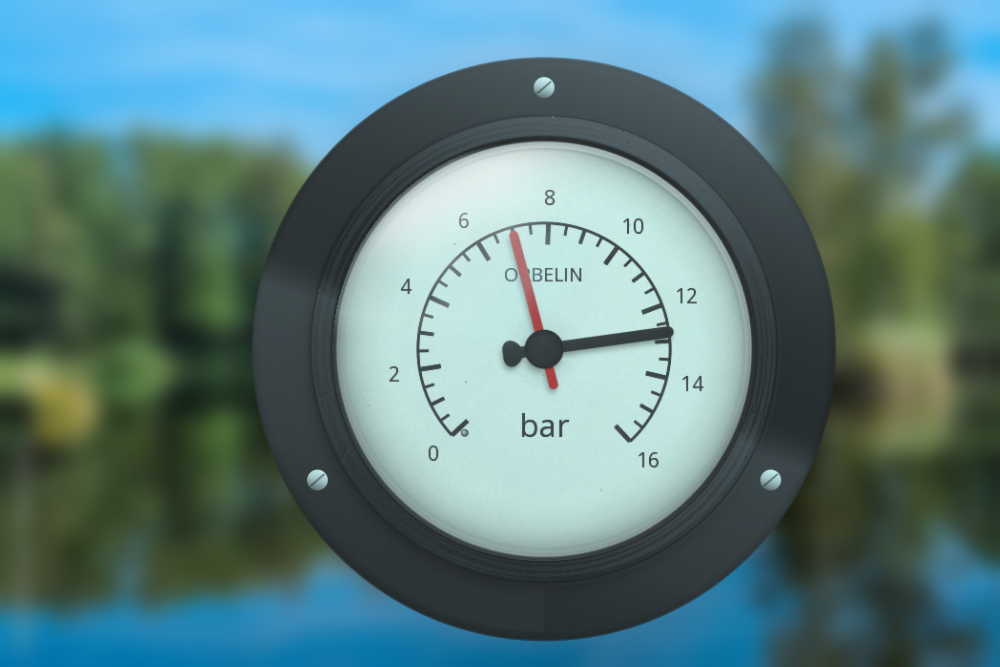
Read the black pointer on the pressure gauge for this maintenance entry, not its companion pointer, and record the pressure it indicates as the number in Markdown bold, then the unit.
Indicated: **12.75** bar
